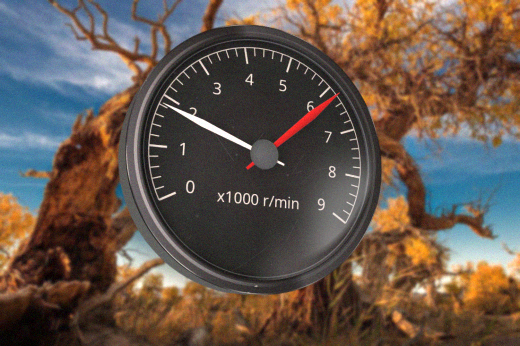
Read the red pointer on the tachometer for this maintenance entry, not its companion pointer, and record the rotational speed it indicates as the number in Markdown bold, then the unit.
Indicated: **6200** rpm
